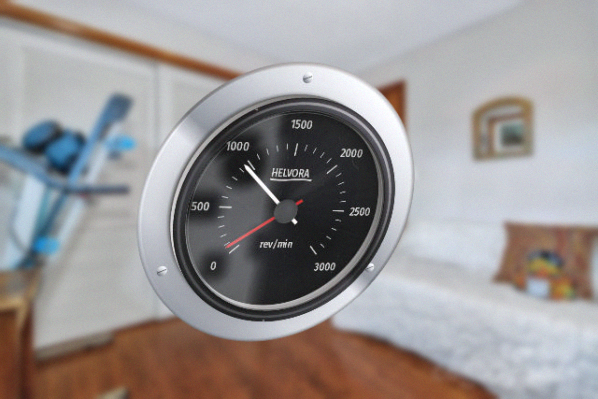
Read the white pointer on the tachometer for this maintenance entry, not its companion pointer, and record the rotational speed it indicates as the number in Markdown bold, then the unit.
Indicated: **950** rpm
